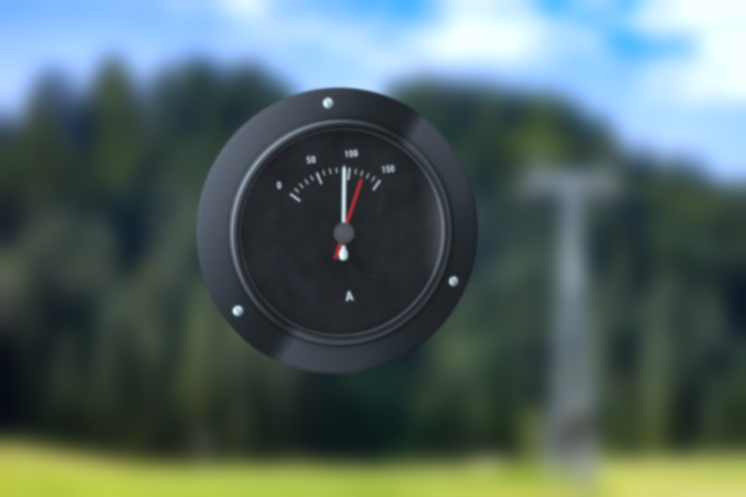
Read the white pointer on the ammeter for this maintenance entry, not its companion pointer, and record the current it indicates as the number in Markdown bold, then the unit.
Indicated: **90** A
